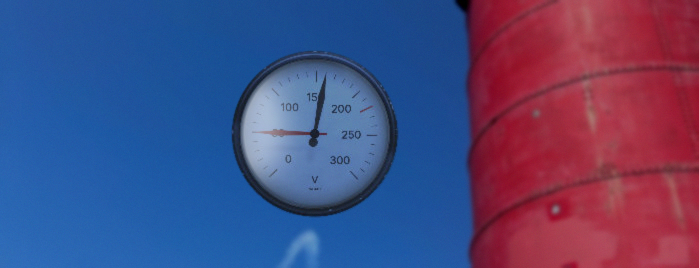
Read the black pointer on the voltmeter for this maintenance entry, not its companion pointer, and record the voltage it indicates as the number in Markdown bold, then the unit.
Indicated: **160** V
